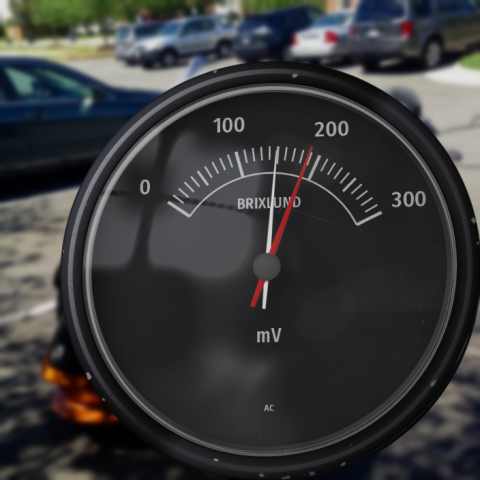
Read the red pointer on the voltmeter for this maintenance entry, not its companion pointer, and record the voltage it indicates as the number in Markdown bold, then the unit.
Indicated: **190** mV
